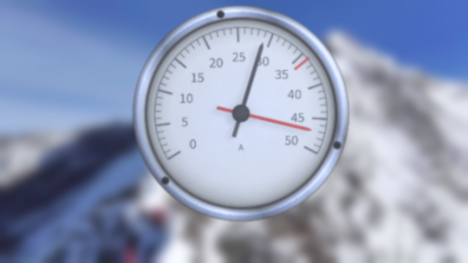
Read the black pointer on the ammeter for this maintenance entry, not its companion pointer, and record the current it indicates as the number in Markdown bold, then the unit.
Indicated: **29** A
